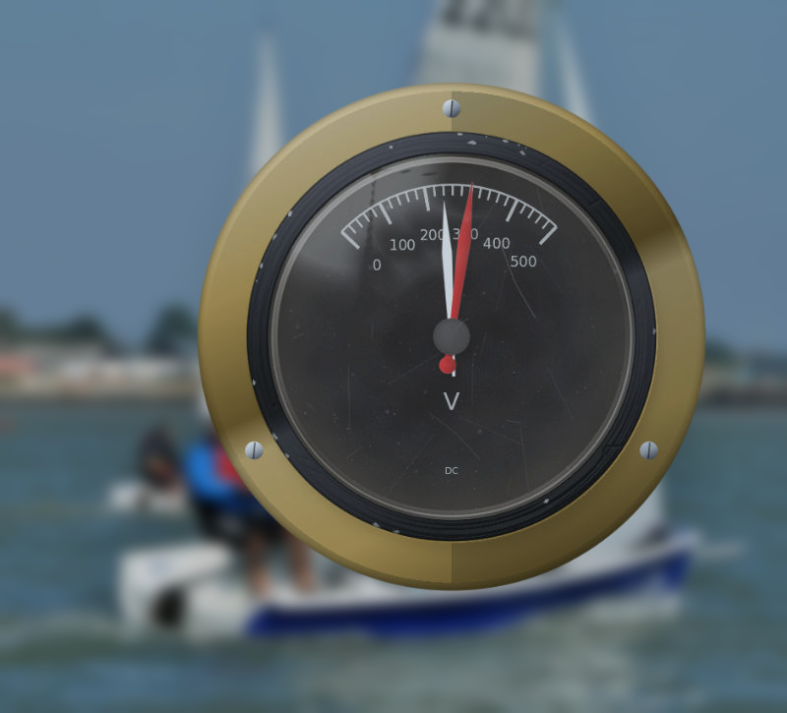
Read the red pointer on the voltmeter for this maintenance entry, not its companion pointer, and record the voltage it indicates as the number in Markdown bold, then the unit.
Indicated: **300** V
